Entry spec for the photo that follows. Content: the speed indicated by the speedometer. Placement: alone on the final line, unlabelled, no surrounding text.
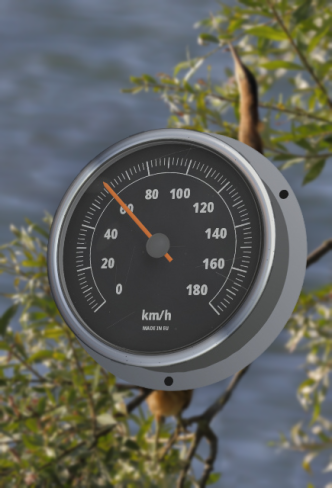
60 km/h
